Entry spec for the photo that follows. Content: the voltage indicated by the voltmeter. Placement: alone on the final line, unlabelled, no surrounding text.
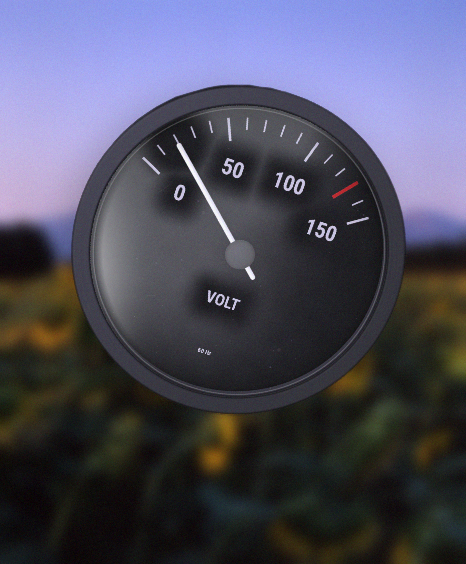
20 V
